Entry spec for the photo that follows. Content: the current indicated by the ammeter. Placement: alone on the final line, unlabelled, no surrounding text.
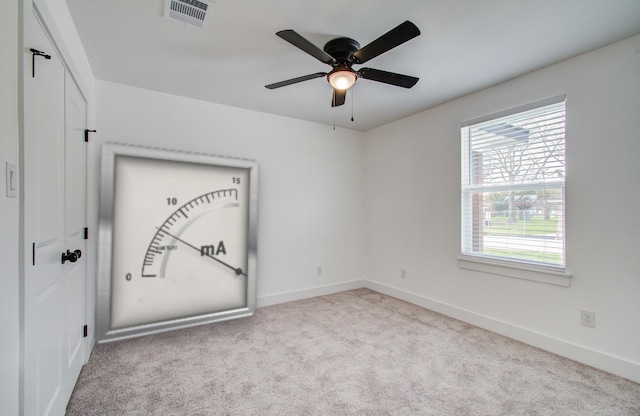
7.5 mA
